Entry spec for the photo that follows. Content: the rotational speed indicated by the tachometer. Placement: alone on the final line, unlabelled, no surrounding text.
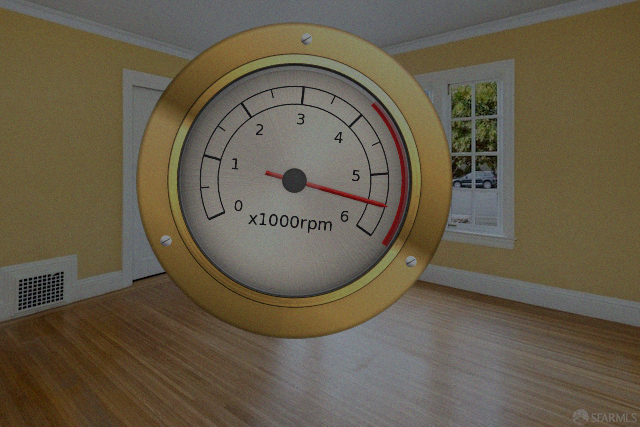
5500 rpm
